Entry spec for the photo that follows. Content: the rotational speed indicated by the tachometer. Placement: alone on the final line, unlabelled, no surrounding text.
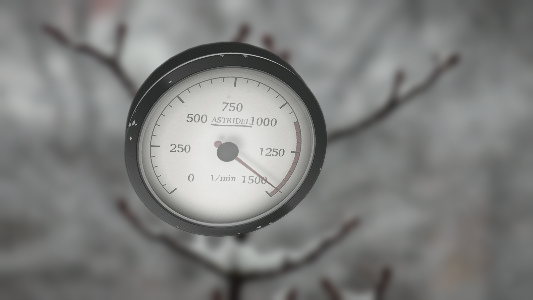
1450 rpm
